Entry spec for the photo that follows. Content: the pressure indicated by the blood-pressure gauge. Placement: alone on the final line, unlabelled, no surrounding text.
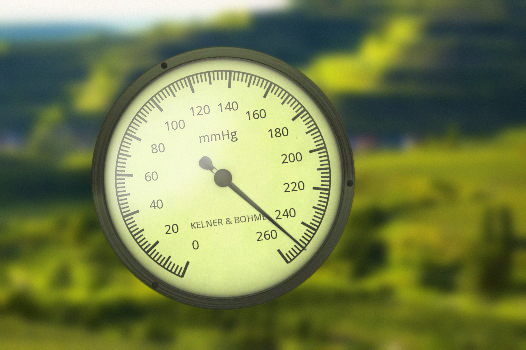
250 mmHg
